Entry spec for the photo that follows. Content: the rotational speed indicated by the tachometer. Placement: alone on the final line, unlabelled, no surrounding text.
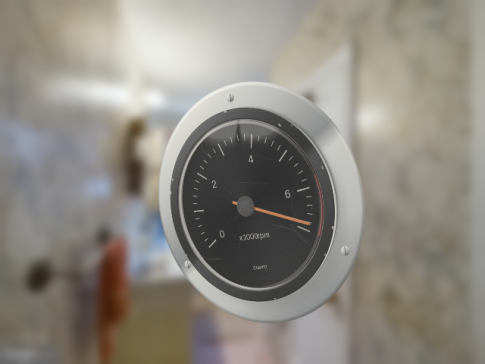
6800 rpm
